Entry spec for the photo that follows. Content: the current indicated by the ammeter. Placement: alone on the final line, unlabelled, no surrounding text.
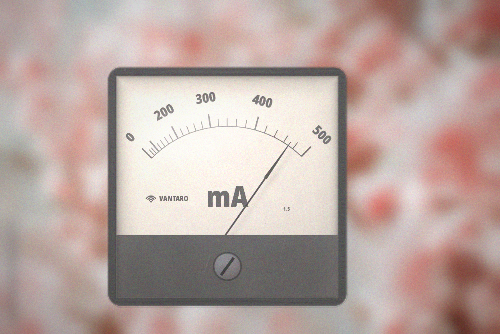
470 mA
